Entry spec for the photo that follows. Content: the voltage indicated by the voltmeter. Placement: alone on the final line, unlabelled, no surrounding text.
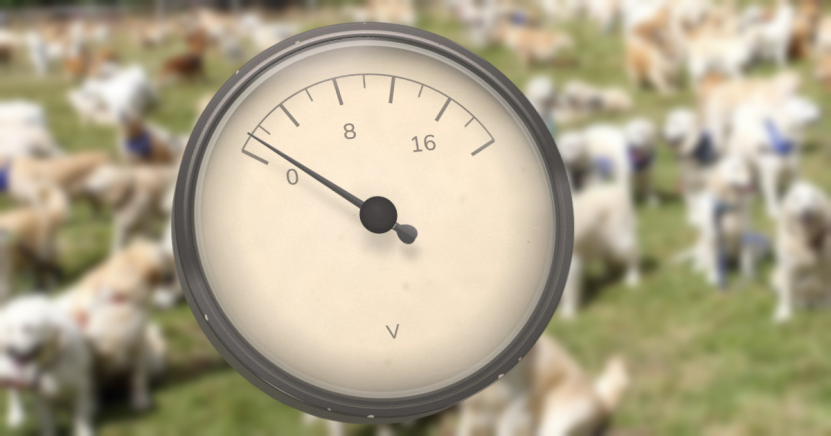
1 V
